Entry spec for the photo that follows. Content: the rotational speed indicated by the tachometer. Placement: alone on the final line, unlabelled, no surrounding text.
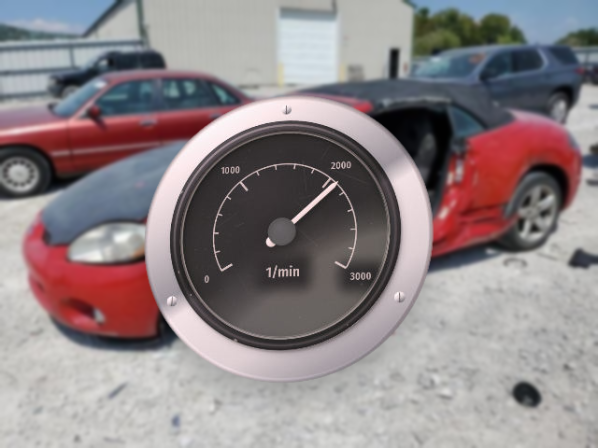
2100 rpm
